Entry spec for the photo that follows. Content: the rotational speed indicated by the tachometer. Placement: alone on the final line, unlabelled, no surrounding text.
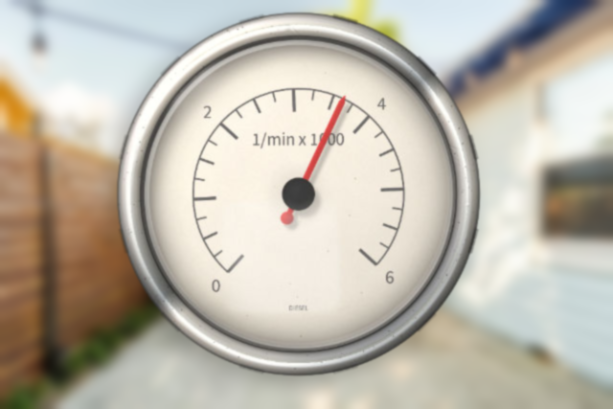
3625 rpm
